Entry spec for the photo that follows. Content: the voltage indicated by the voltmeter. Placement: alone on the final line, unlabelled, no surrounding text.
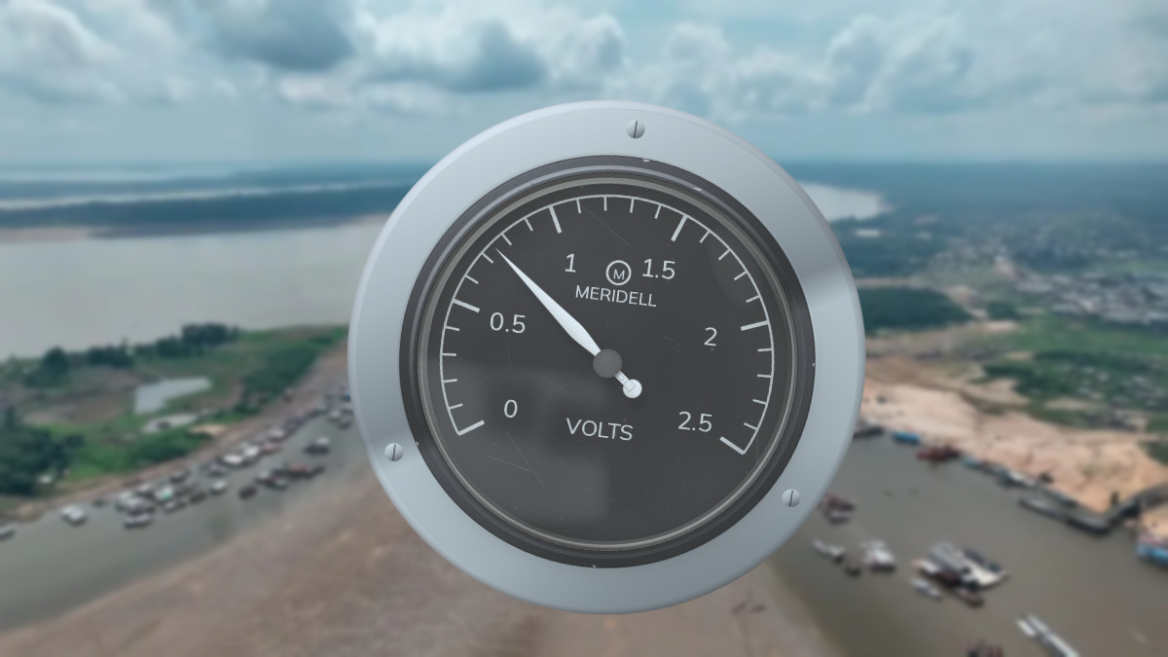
0.75 V
